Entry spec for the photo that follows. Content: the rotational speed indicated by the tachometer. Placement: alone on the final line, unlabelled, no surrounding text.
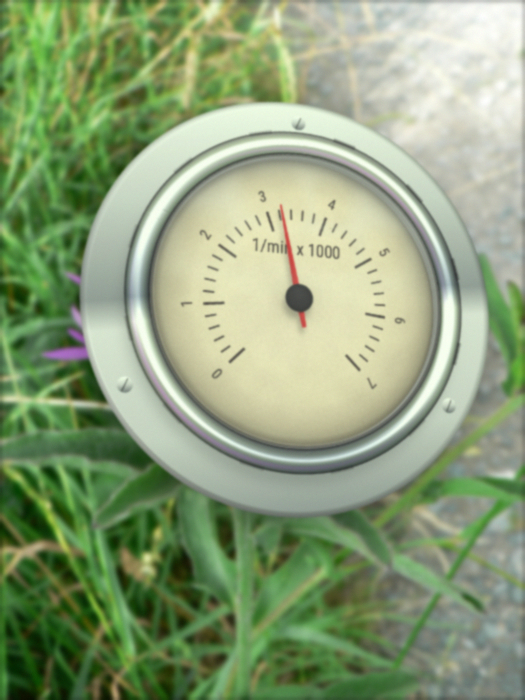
3200 rpm
